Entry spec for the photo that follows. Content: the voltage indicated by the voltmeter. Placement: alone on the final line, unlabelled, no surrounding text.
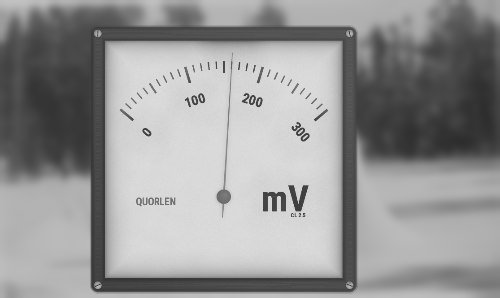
160 mV
